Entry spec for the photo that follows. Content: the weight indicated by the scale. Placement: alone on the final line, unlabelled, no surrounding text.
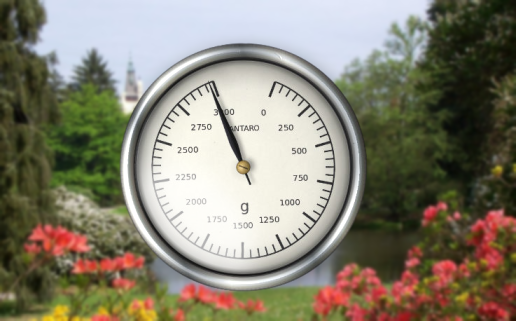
2975 g
